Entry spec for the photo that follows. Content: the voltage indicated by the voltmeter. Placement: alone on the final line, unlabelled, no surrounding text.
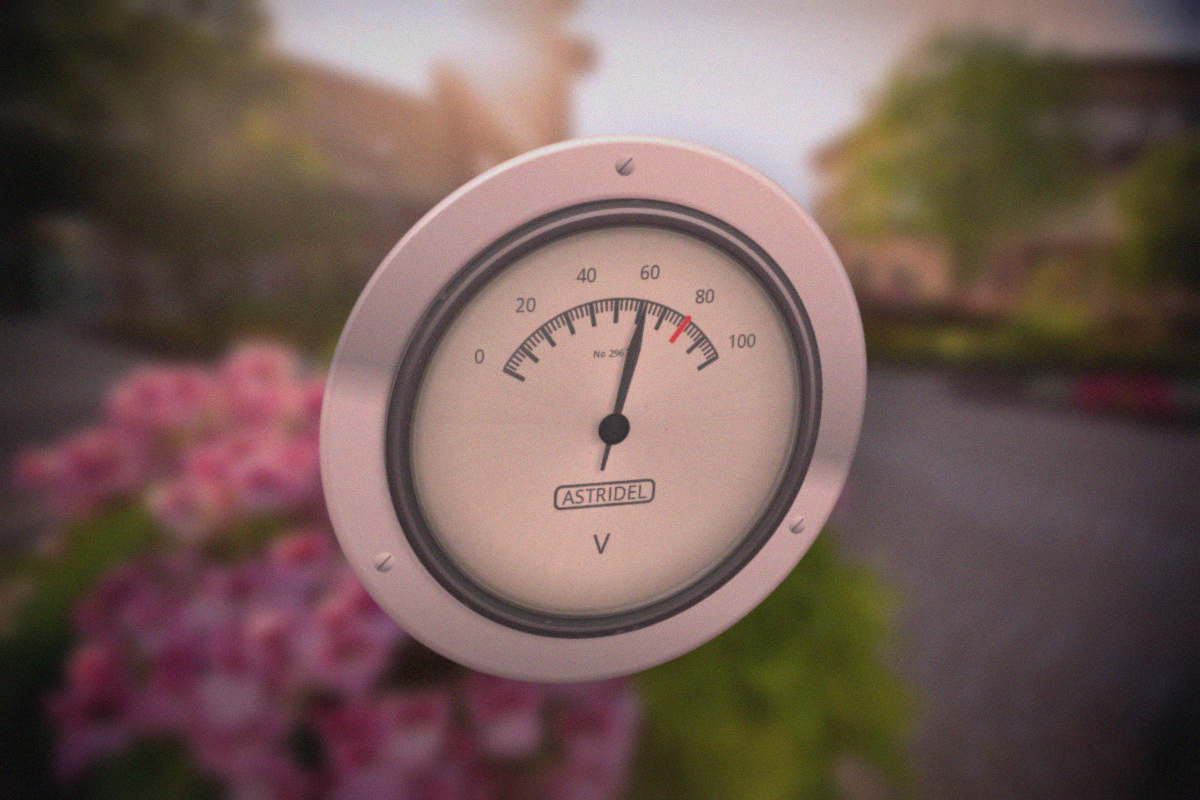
60 V
